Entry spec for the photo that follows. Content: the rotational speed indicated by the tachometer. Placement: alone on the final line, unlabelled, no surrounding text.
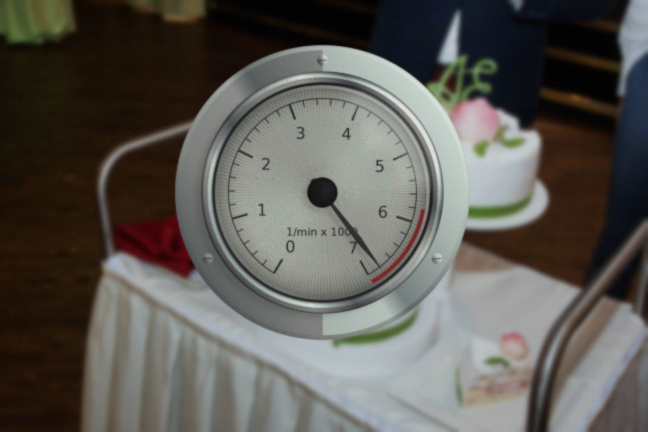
6800 rpm
